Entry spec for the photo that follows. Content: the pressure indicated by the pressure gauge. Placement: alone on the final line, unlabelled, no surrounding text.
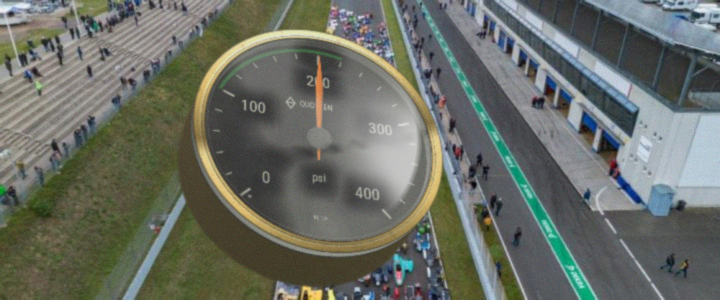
200 psi
